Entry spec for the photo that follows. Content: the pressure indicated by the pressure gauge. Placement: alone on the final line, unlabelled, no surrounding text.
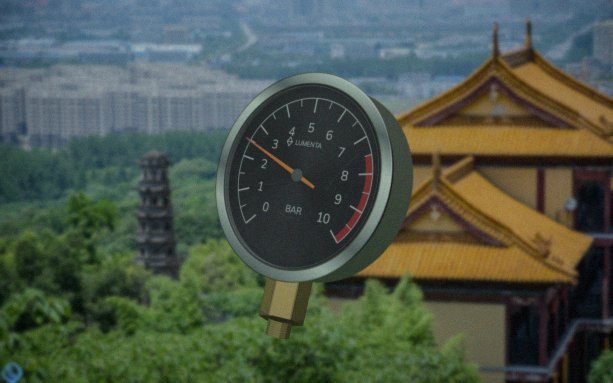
2.5 bar
